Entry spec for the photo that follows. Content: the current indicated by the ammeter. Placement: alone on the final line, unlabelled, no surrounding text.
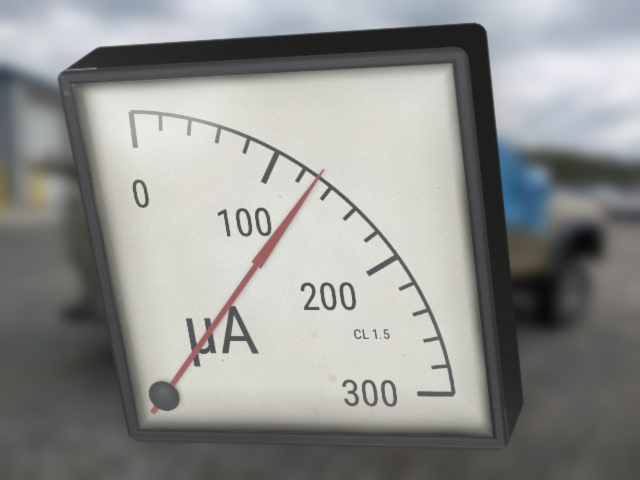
130 µA
